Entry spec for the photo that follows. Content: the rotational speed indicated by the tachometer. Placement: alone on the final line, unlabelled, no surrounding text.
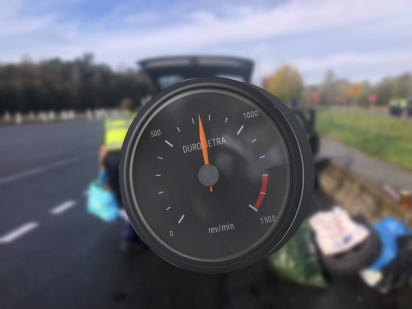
750 rpm
